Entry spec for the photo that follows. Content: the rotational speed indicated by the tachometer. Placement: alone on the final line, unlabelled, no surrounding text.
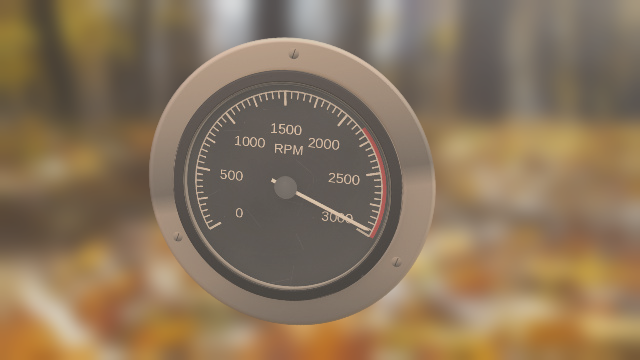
2950 rpm
